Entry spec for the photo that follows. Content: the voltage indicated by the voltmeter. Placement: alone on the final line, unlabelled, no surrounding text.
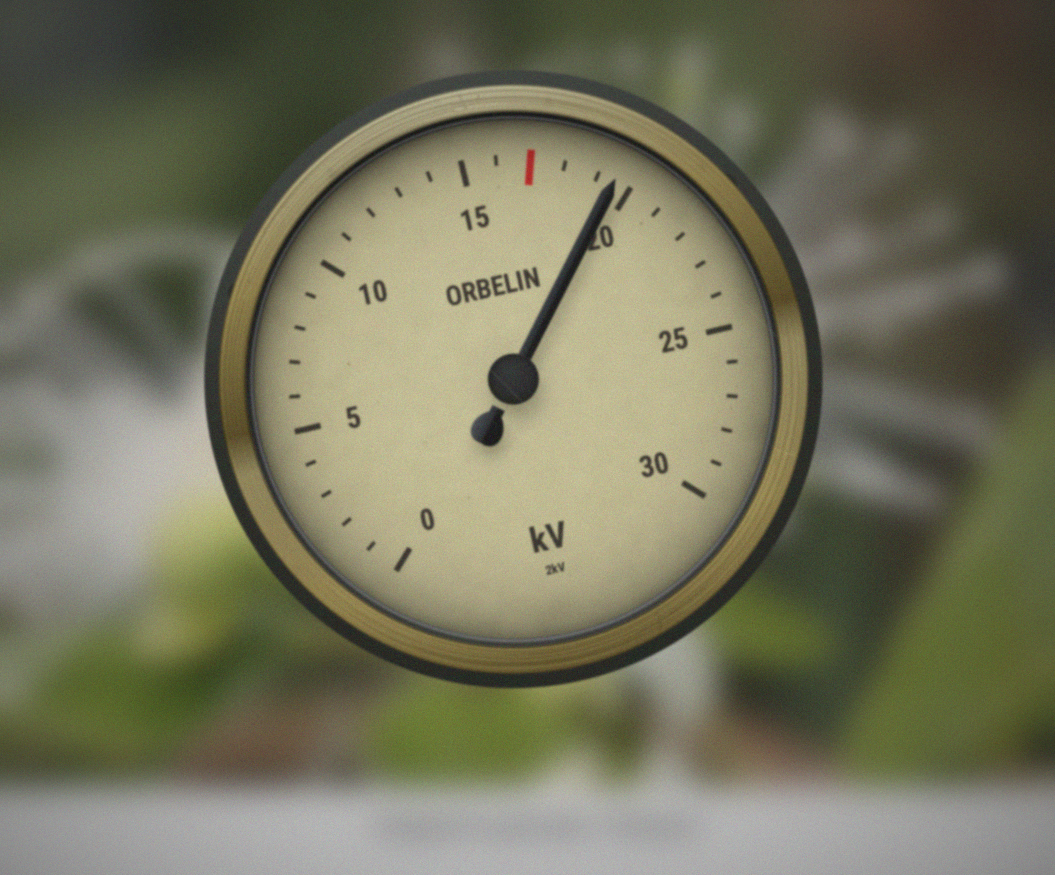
19.5 kV
